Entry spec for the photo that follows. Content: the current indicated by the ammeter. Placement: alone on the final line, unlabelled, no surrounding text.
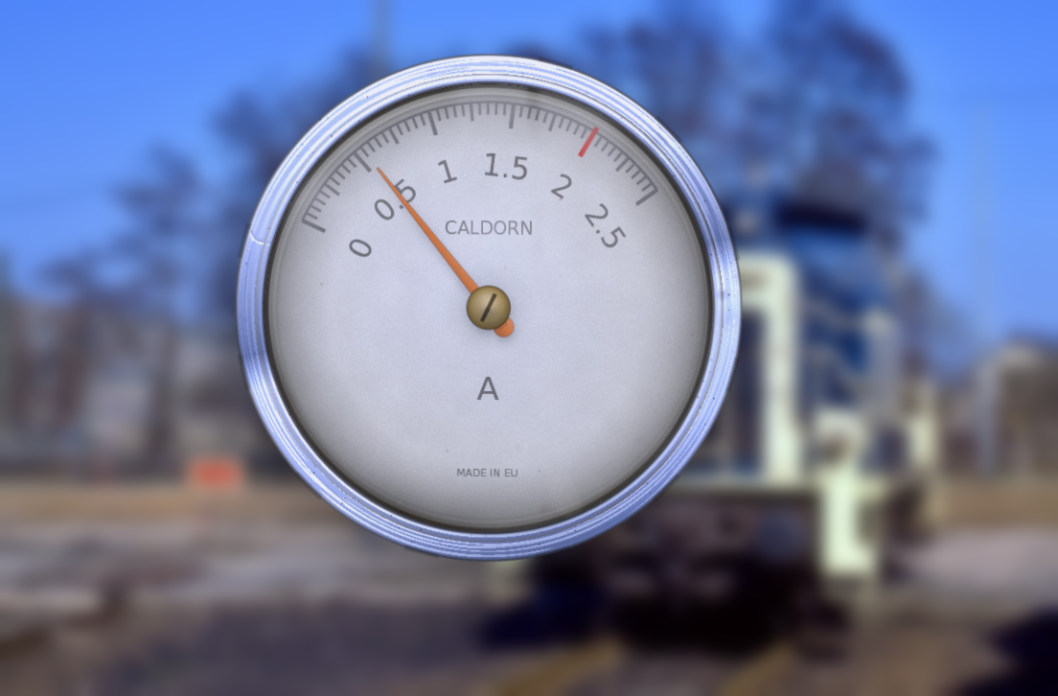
0.55 A
